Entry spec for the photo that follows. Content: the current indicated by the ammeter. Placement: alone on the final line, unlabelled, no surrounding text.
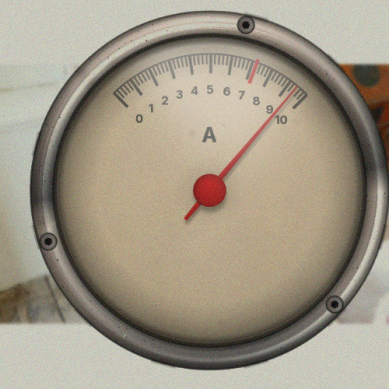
9.4 A
